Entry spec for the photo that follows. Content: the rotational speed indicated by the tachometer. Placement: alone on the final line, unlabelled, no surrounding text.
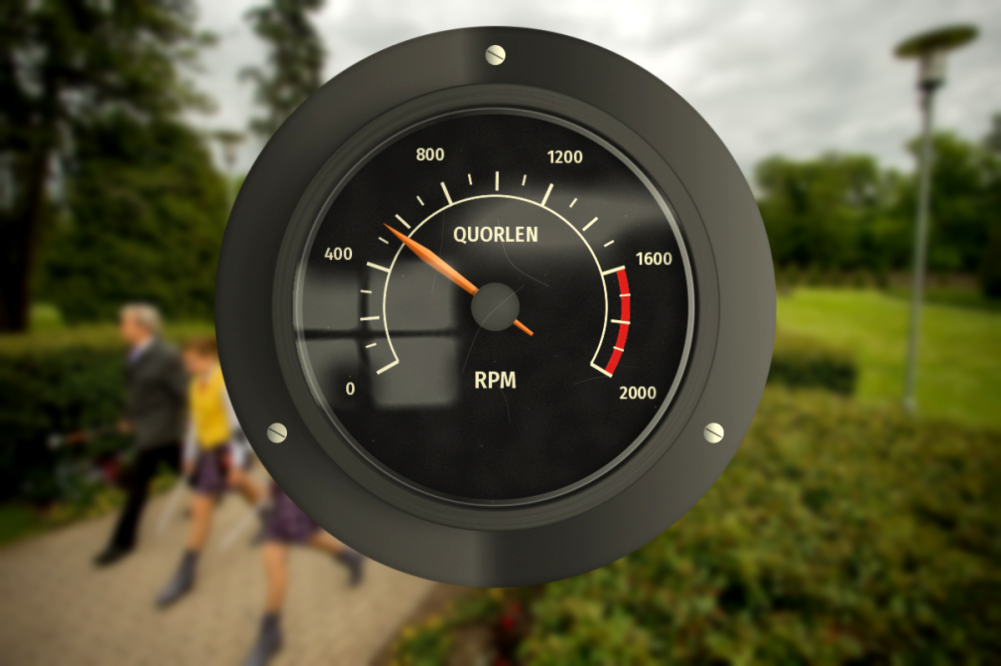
550 rpm
